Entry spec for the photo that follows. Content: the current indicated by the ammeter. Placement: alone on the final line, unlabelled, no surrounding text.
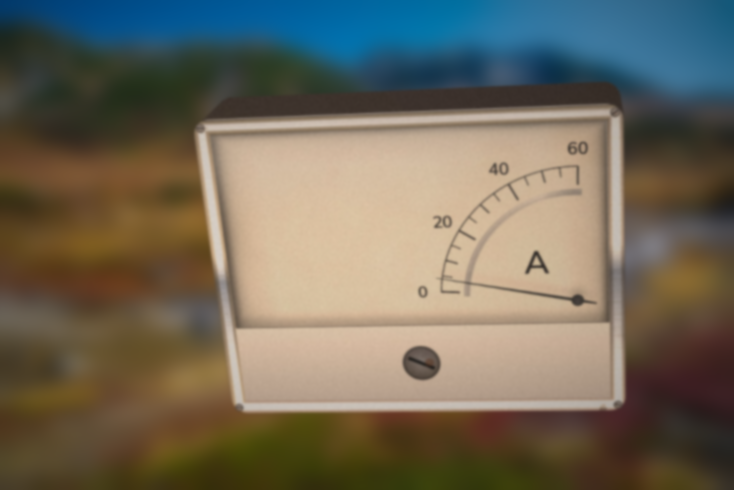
5 A
